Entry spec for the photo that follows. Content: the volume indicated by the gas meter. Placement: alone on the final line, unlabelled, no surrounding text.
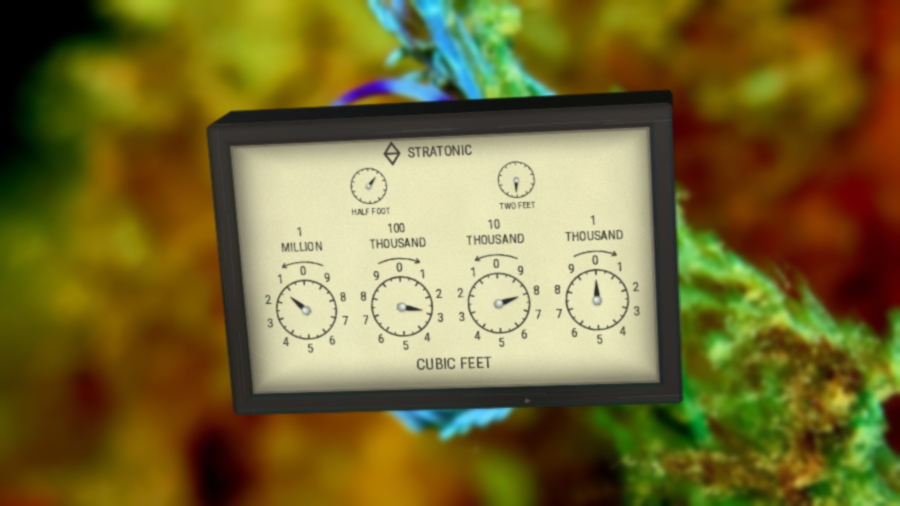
128000 ft³
